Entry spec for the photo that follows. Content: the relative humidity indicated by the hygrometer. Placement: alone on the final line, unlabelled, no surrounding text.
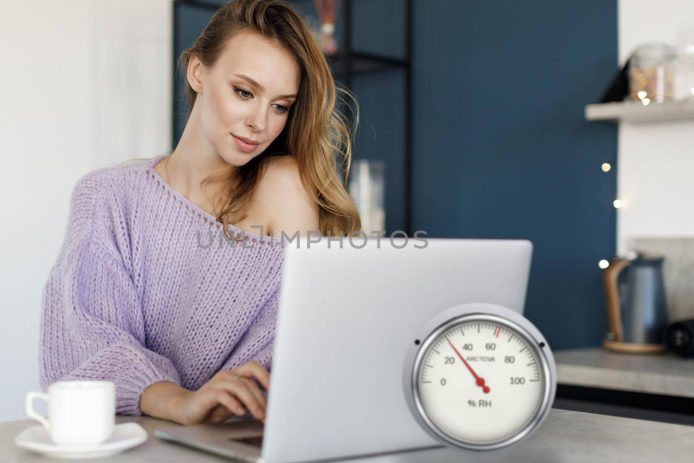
30 %
